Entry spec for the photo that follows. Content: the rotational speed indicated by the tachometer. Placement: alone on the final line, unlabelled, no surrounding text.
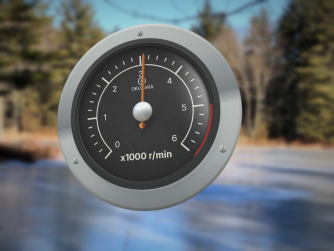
3100 rpm
